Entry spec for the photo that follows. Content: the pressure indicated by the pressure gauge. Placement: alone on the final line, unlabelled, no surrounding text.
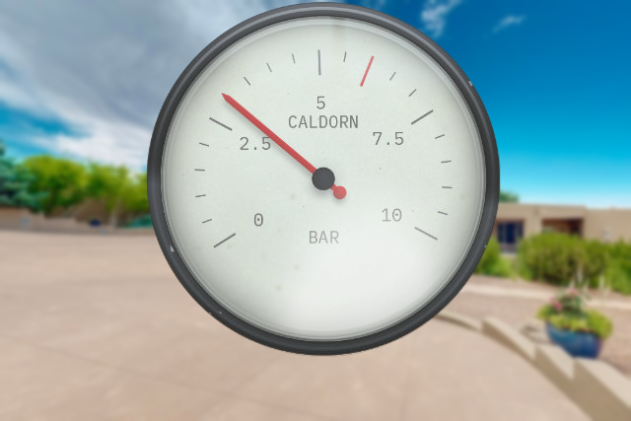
3 bar
